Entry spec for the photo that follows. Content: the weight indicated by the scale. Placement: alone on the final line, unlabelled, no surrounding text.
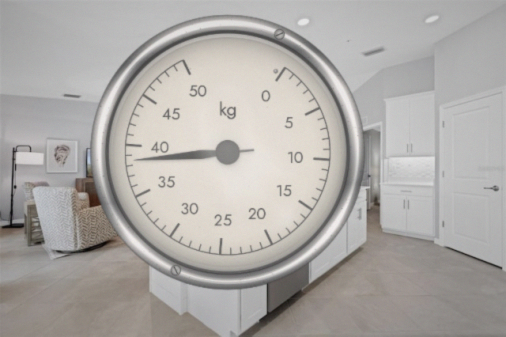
38.5 kg
